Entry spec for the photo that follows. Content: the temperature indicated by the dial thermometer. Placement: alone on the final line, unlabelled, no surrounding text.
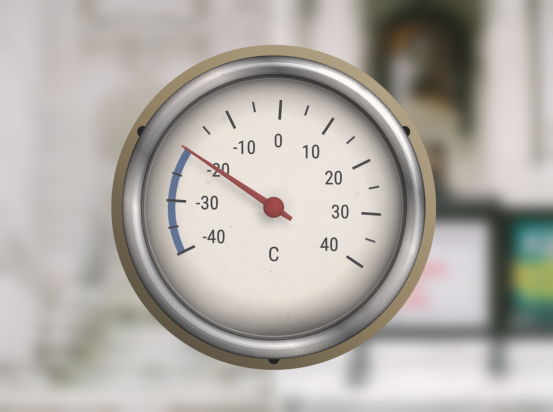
-20 °C
